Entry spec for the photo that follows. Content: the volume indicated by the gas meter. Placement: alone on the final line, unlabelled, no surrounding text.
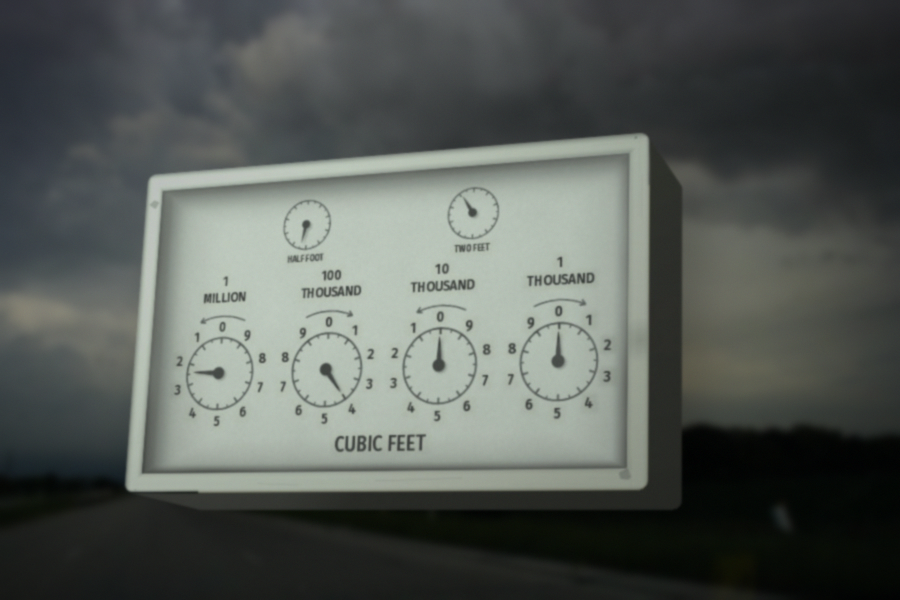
240000 ft³
